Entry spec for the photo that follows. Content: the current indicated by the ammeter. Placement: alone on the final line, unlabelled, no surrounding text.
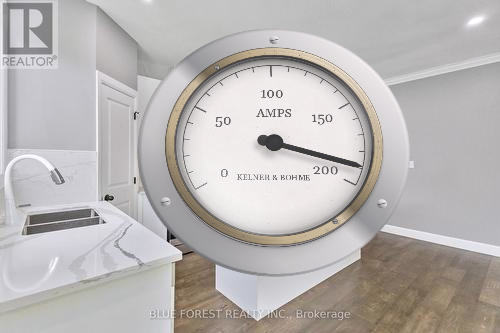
190 A
